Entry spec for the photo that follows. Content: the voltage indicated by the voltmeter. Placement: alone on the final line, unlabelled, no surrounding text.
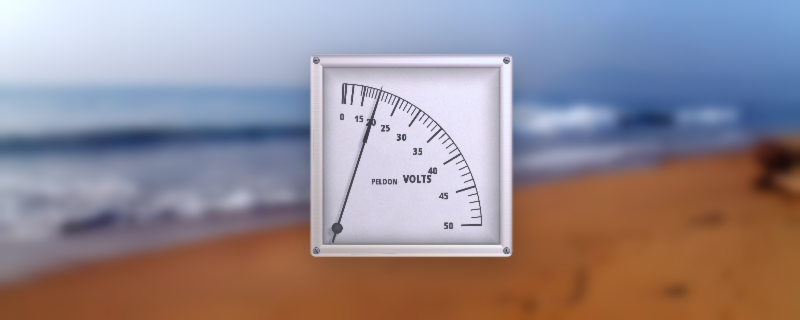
20 V
